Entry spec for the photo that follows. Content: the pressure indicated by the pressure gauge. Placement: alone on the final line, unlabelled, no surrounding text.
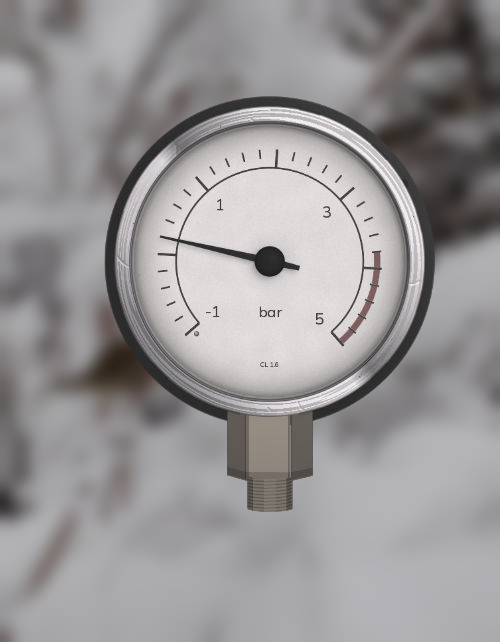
0.2 bar
